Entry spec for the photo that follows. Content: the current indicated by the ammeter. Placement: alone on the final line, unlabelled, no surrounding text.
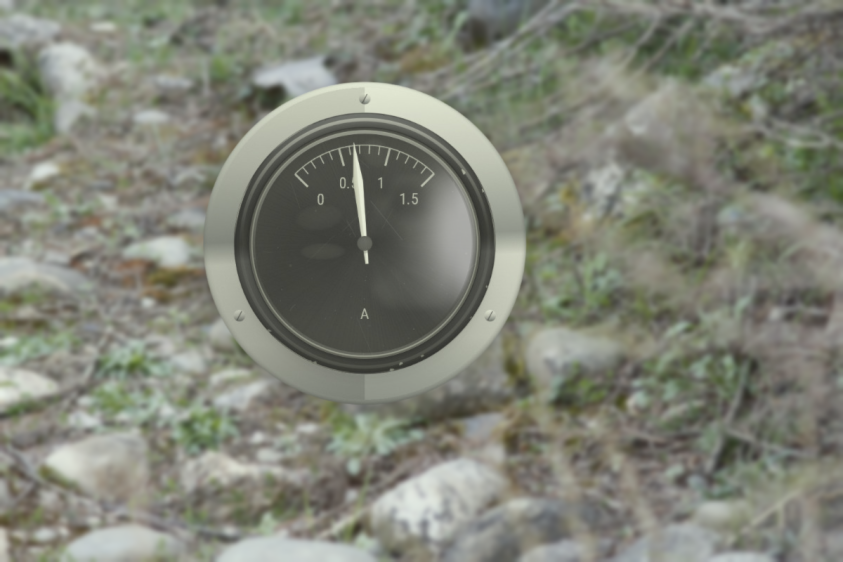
0.65 A
